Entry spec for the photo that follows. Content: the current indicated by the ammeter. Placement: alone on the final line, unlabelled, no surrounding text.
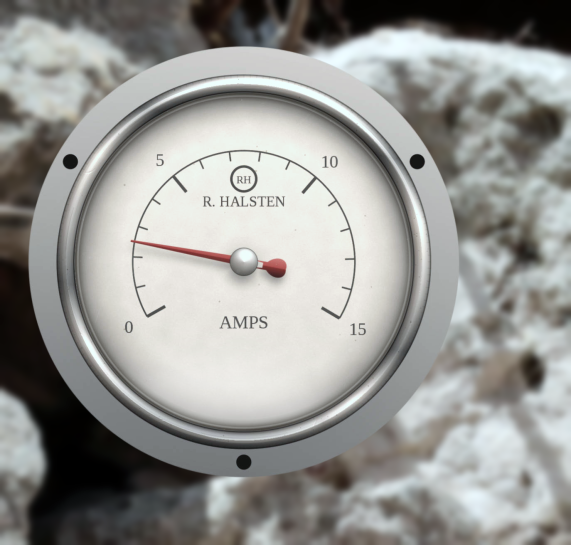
2.5 A
